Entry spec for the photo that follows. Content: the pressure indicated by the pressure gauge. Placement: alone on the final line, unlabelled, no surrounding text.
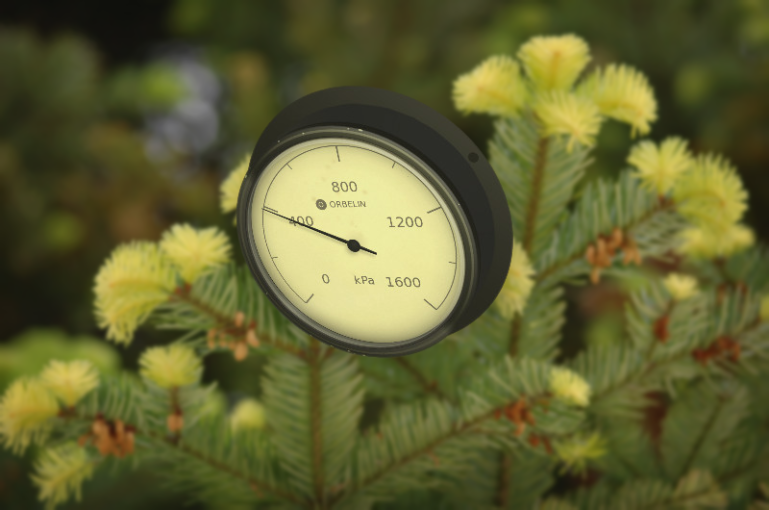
400 kPa
